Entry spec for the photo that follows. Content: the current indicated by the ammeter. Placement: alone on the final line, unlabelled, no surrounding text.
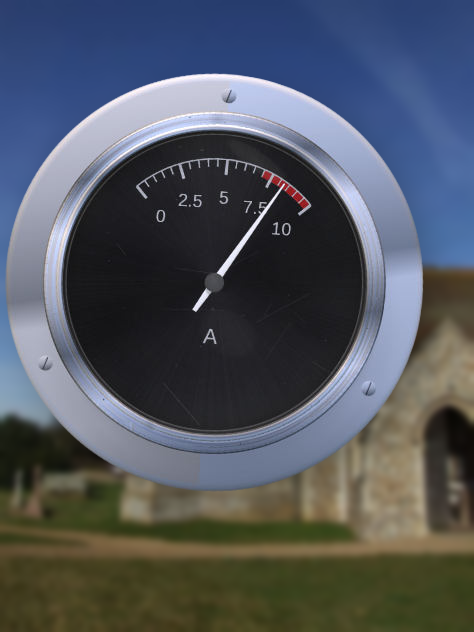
8.25 A
